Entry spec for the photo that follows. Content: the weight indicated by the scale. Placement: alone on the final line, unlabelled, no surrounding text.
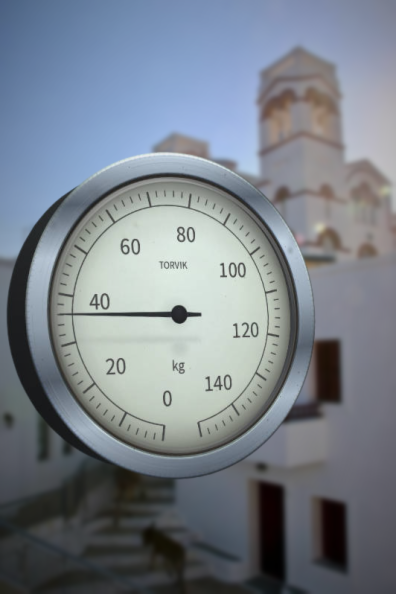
36 kg
